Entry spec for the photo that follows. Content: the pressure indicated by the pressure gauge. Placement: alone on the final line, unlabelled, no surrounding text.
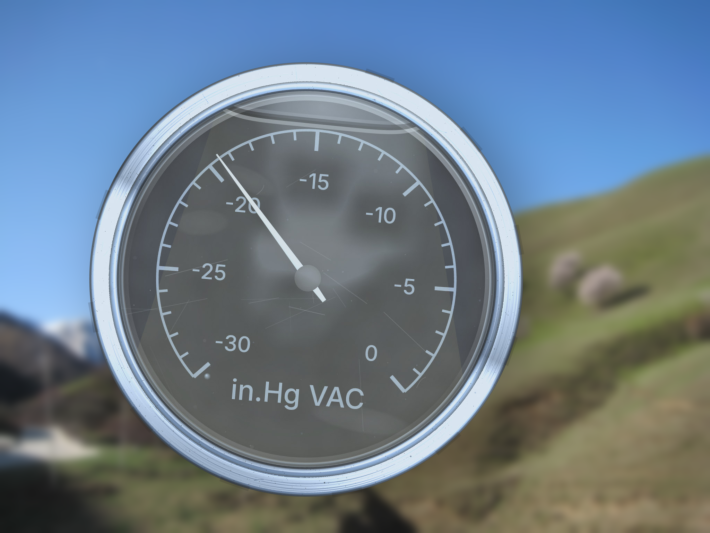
-19.5 inHg
